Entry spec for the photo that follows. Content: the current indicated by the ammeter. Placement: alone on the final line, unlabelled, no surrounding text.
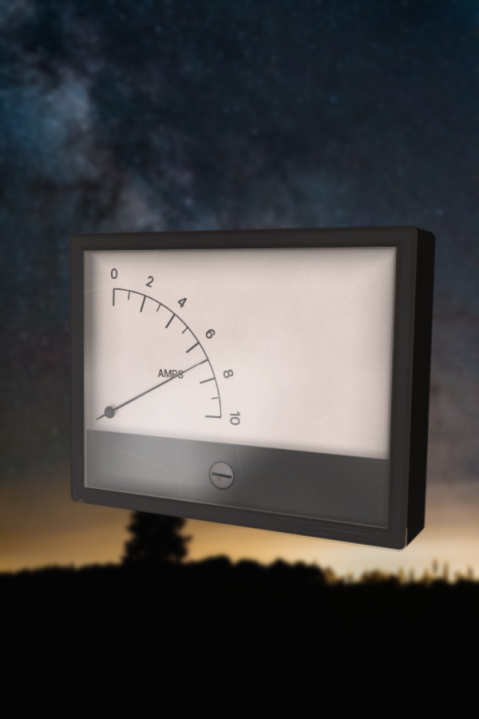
7 A
